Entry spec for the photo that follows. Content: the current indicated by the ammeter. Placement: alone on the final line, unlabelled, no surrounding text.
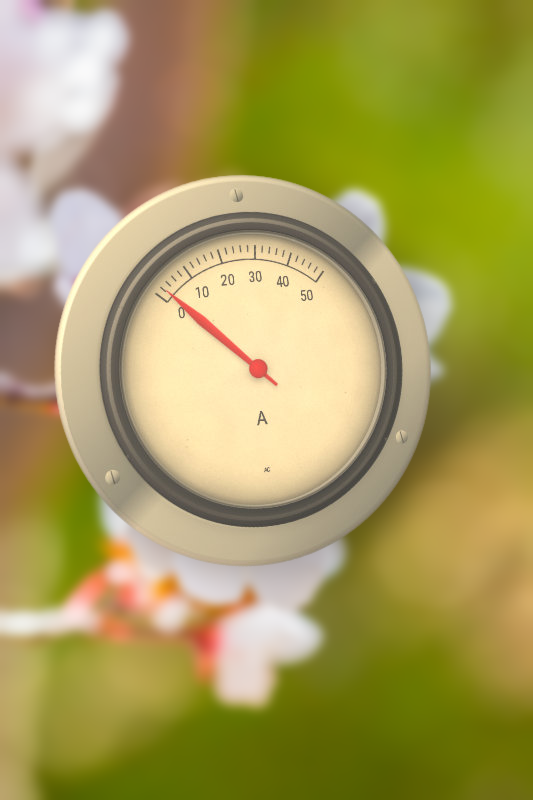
2 A
